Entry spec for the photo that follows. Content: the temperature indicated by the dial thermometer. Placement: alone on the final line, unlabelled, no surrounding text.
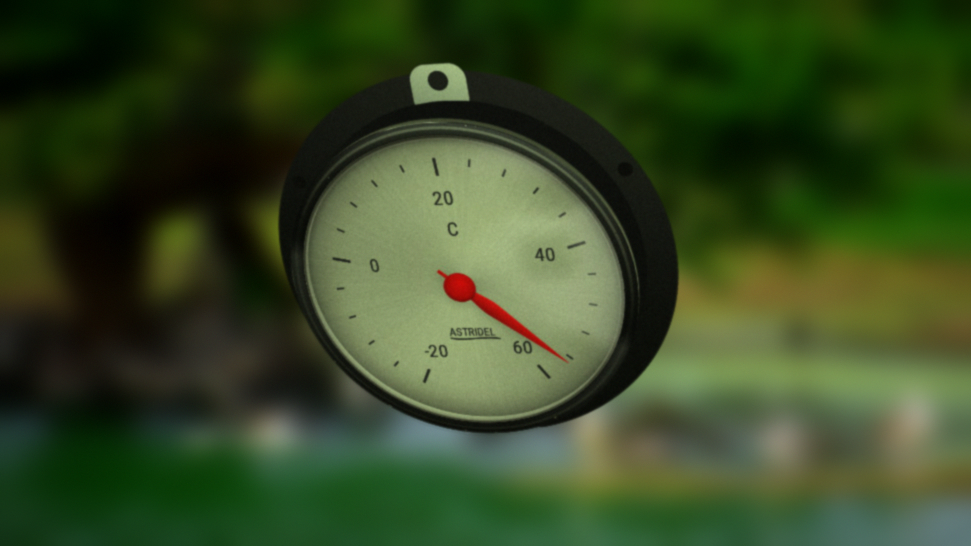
56 °C
